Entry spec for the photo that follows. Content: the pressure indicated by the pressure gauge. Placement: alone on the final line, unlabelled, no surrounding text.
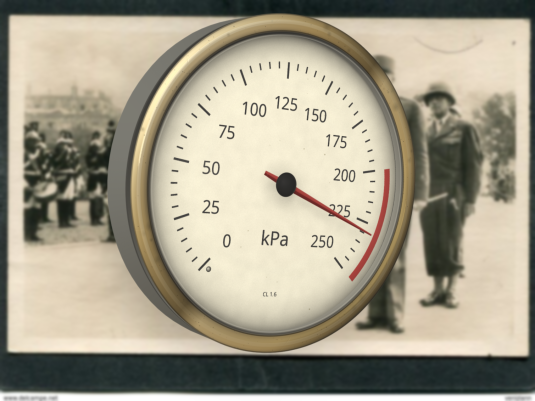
230 kPa
